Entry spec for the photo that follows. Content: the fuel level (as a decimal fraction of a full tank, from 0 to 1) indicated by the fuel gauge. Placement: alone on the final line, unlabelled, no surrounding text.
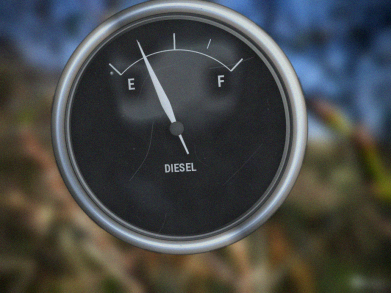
0.25
